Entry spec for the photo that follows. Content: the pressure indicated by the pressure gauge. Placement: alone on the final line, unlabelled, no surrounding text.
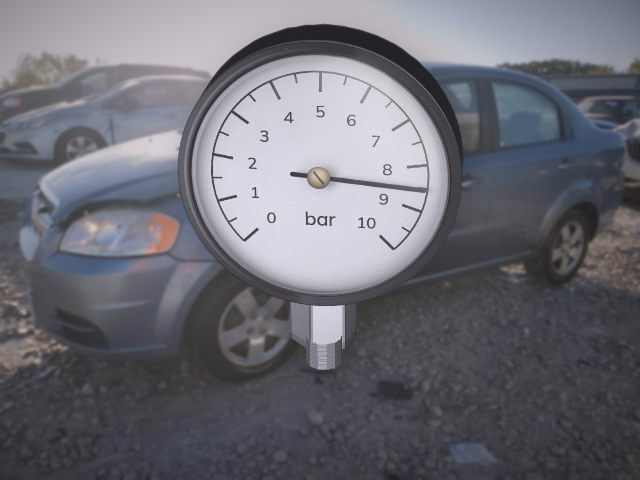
8.5 bar
